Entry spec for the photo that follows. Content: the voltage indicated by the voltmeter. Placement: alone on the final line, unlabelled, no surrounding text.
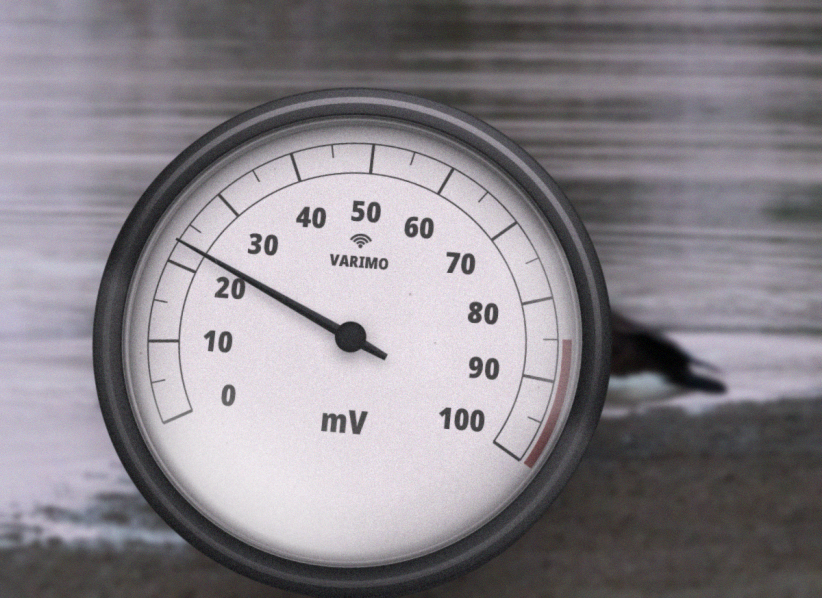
22.5 mV
